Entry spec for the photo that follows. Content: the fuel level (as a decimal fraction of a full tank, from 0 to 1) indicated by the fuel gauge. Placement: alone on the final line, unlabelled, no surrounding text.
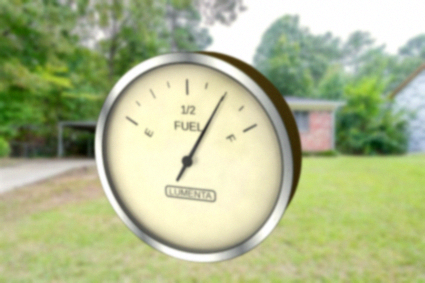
0.75
